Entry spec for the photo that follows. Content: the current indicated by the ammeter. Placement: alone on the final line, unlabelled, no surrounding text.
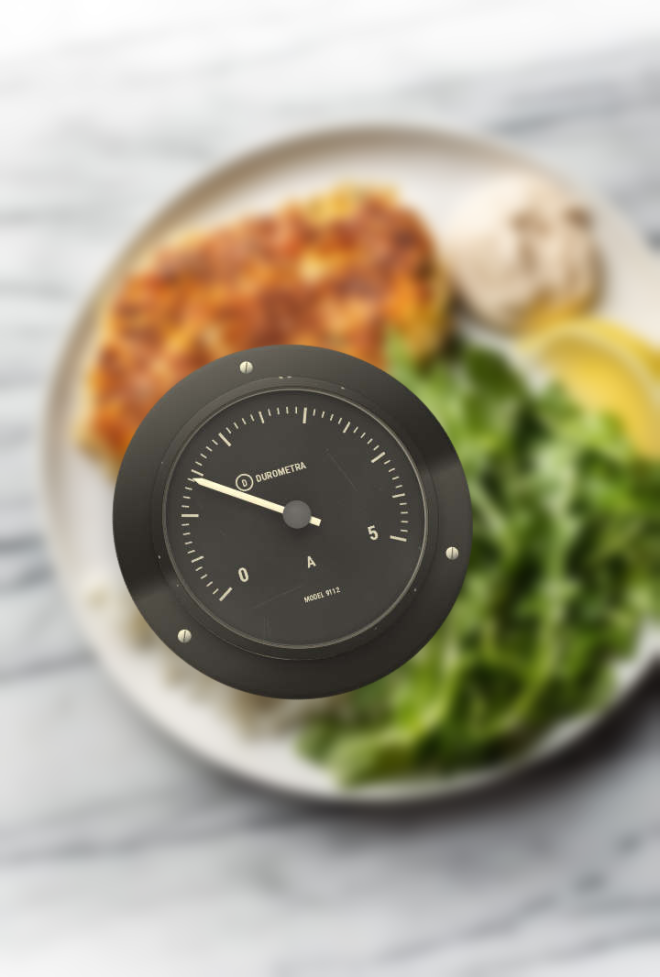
1.4 A
